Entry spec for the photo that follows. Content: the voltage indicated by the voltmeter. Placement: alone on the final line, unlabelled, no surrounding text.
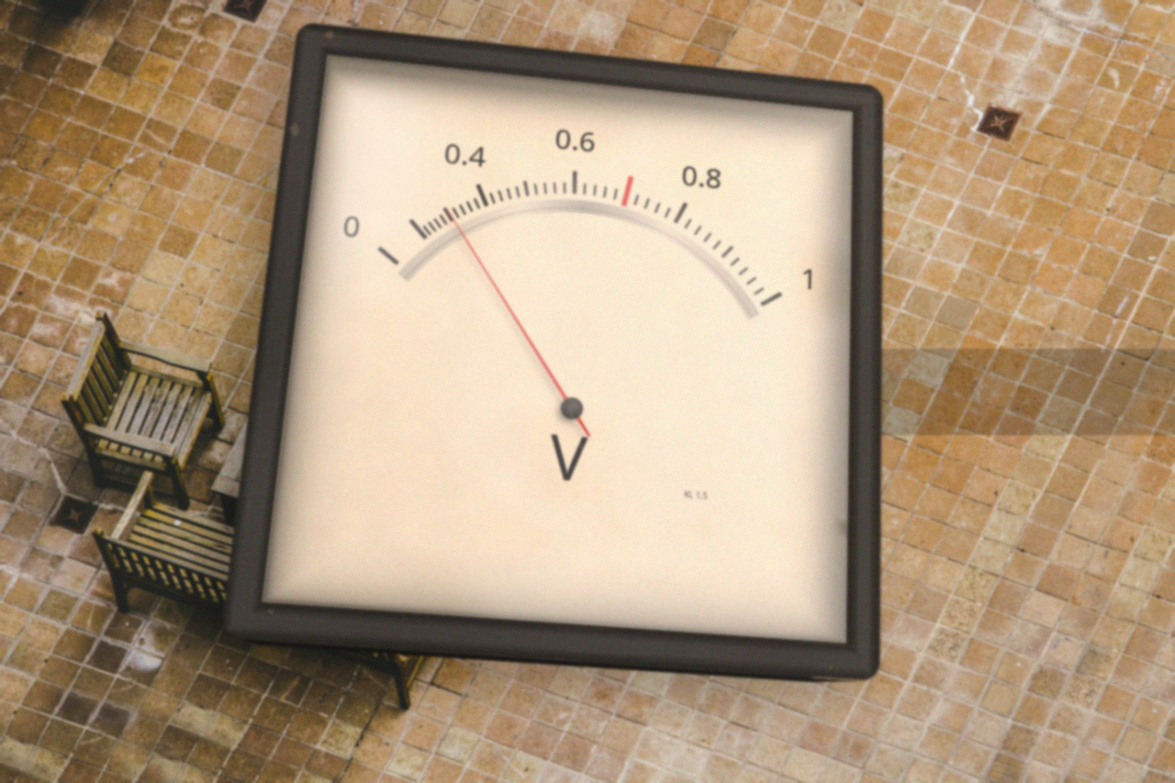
0.3 V
